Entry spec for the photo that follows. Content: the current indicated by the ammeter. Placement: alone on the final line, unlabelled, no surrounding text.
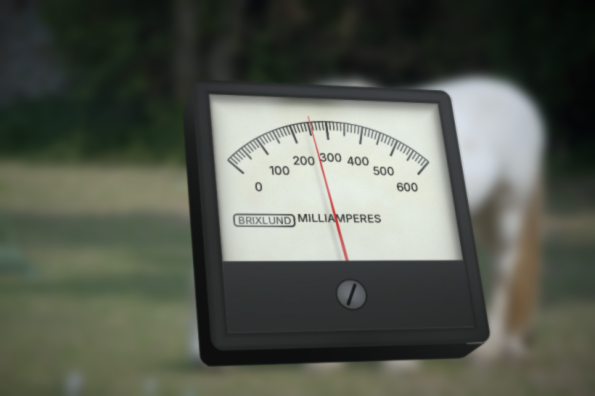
250 mA
